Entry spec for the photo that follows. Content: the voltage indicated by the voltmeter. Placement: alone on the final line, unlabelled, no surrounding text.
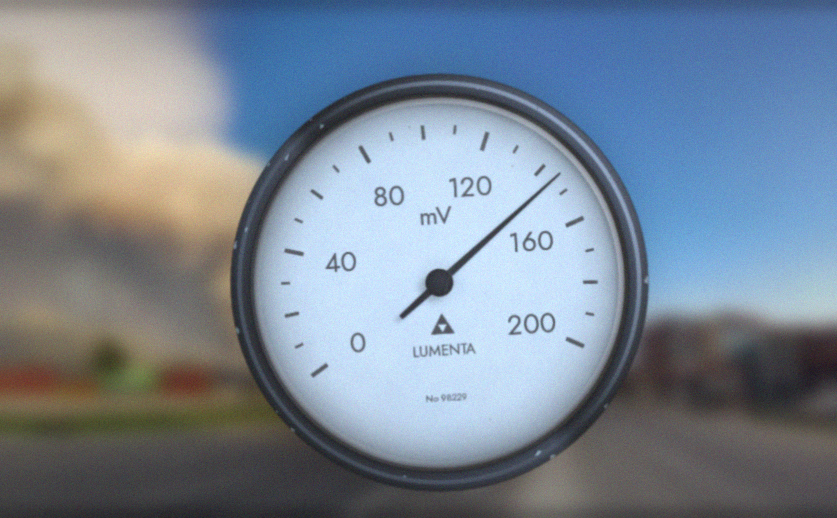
145 mV
